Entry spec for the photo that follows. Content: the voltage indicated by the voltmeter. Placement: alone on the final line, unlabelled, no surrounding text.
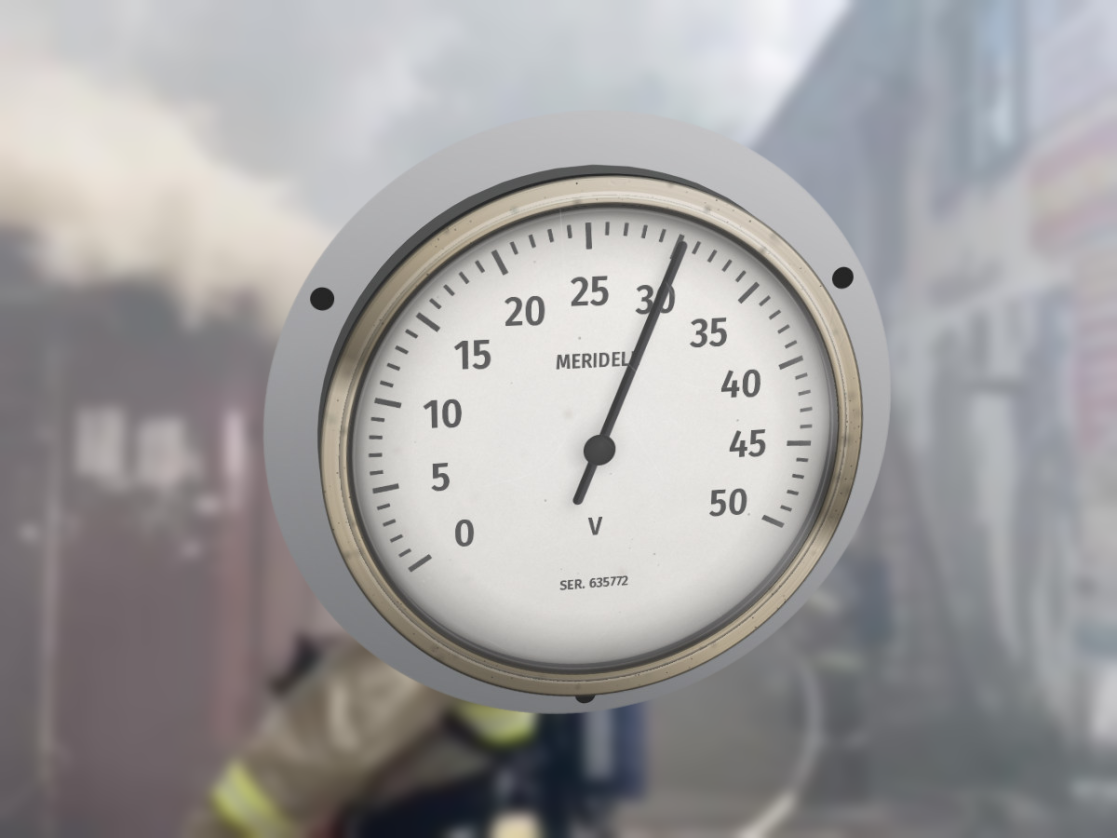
30 V
